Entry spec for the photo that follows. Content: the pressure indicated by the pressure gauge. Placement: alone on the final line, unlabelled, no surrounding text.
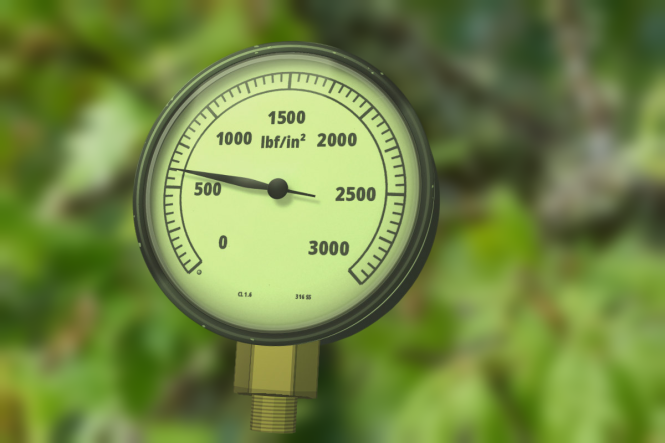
600 psi
